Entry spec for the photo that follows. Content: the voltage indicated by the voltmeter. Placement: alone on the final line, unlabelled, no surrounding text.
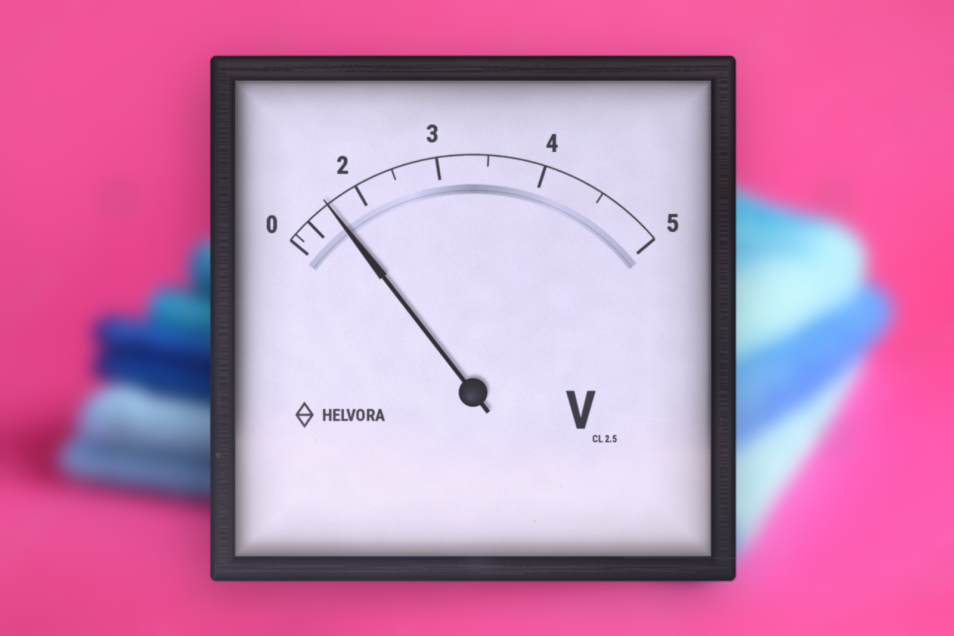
1.5 V
